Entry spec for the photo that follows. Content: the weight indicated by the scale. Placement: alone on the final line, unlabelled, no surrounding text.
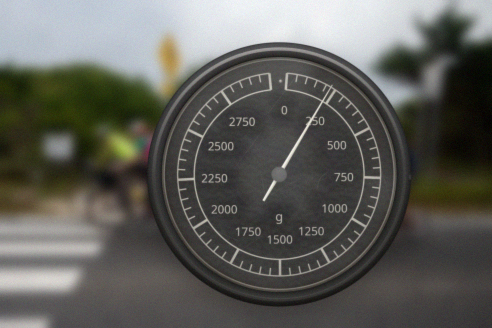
225 g
